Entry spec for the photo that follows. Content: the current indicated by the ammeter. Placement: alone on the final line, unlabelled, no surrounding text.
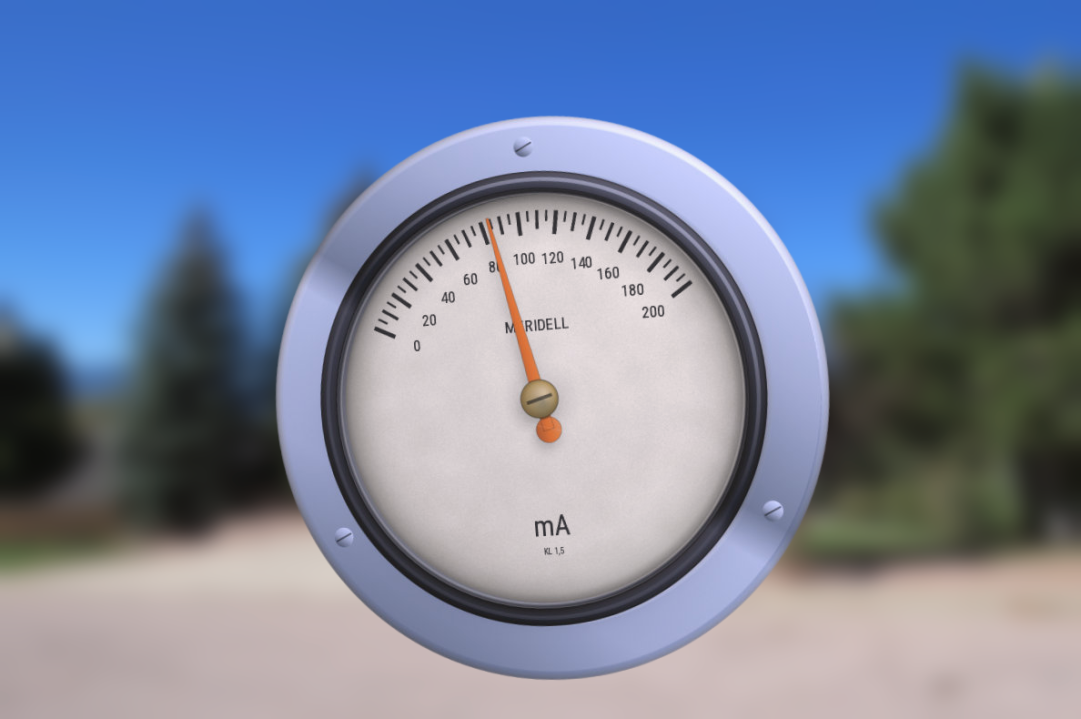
85 mA
